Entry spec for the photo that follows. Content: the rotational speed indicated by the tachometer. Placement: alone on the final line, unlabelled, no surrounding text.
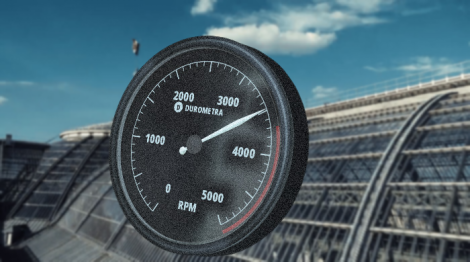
3500 rpm
